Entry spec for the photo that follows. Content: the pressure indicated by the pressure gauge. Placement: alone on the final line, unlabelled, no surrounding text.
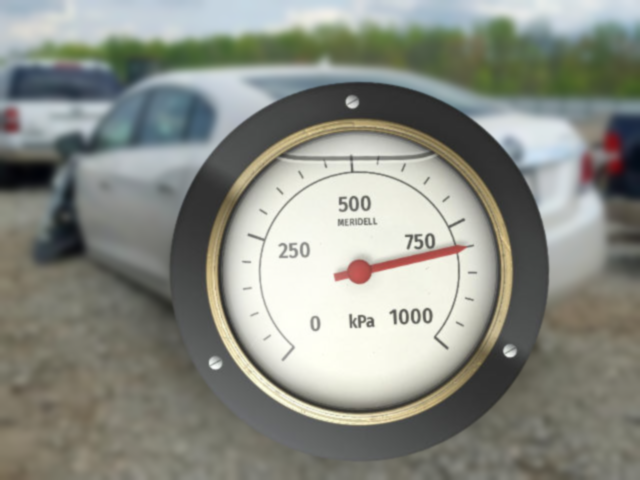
800 kPa
